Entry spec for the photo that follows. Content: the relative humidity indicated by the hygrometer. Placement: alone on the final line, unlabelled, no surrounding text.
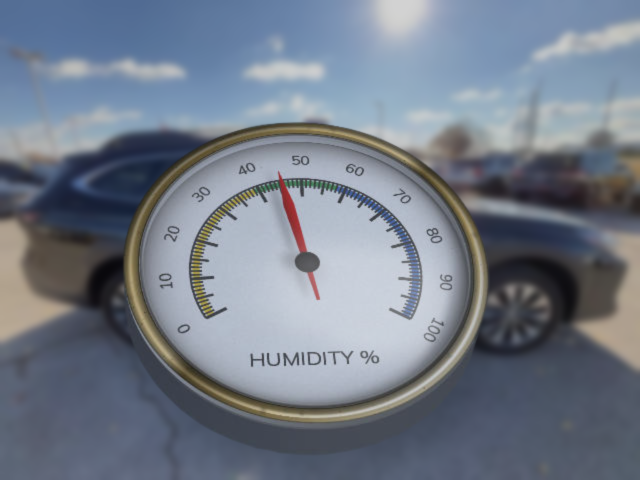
45 %
